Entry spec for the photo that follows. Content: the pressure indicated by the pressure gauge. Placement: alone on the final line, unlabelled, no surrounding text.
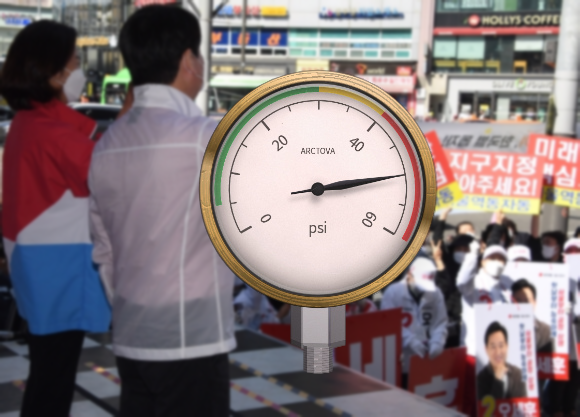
50 psi
